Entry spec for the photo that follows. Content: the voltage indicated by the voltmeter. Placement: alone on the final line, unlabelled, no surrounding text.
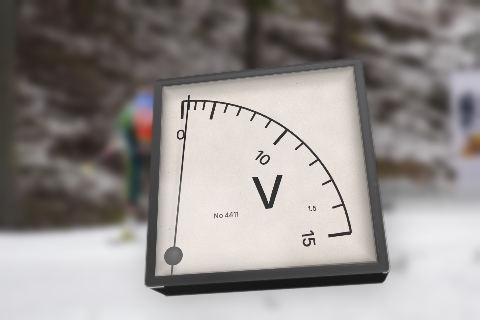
2 V
